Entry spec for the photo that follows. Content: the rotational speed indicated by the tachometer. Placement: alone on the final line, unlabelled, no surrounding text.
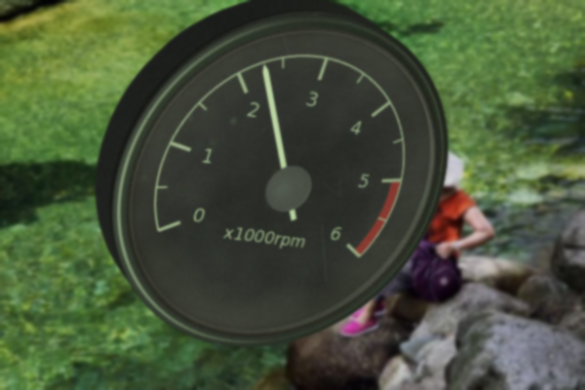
2250 rpm
